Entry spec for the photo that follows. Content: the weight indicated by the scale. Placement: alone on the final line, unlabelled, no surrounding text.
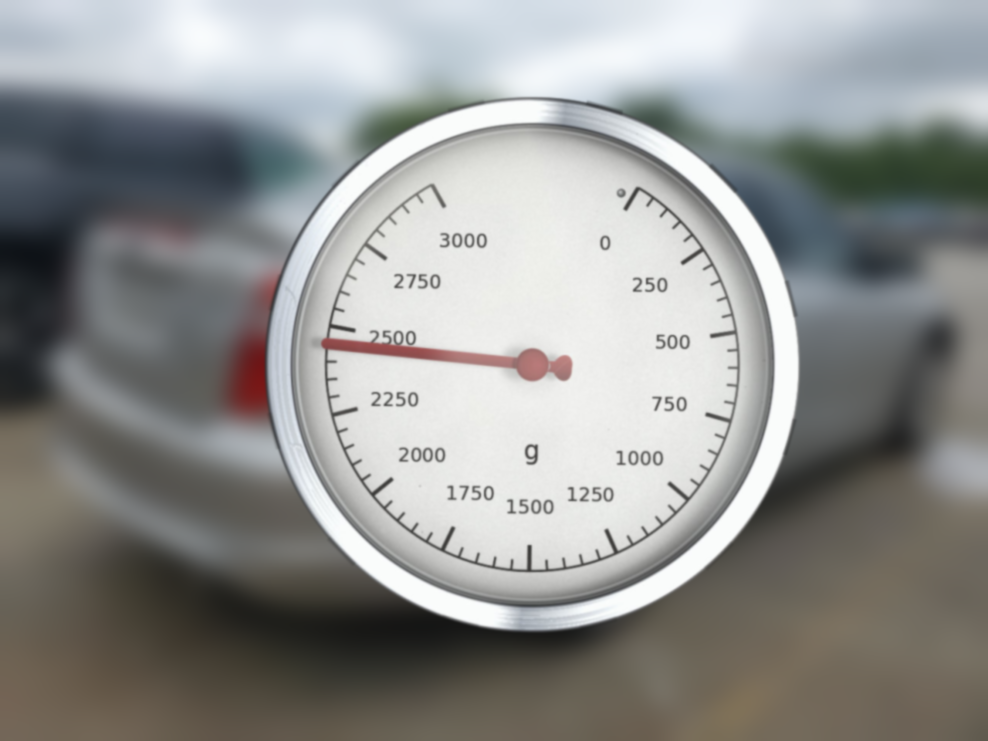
2450 g
